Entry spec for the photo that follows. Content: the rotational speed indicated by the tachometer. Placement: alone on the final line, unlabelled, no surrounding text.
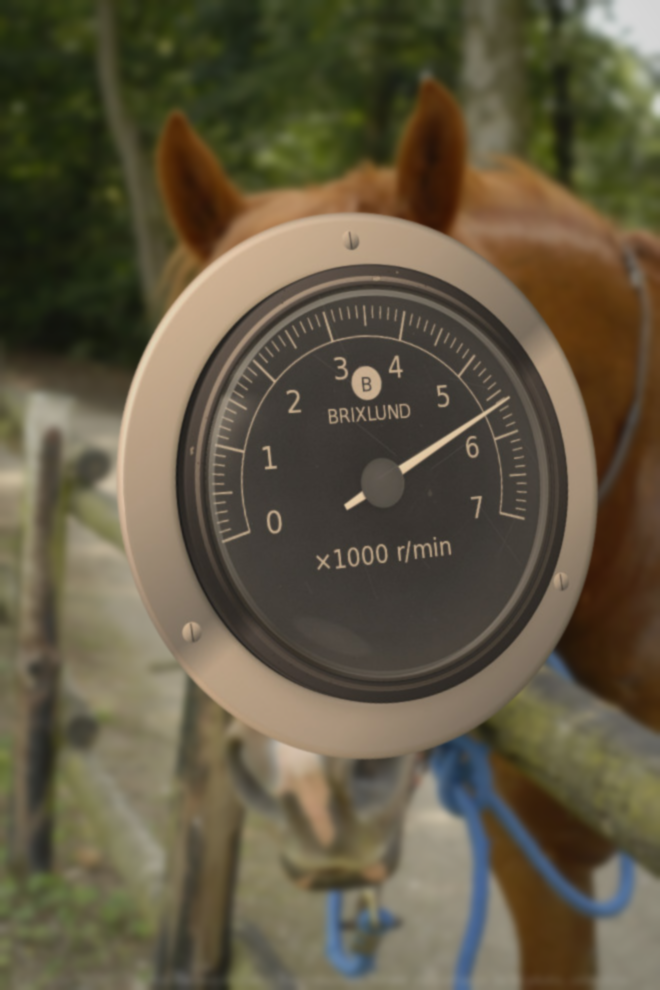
5600 rpm
